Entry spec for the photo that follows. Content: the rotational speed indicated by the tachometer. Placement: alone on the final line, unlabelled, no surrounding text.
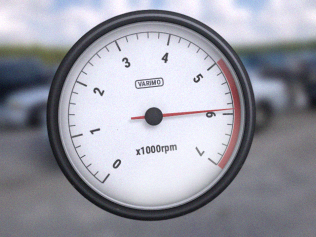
5900 rpm
